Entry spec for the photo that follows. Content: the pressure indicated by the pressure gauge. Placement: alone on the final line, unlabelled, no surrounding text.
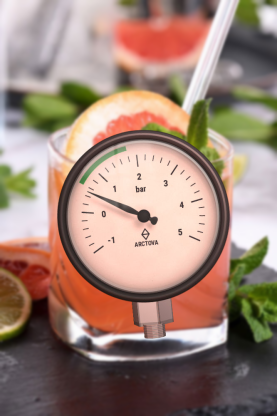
0.5 bar
